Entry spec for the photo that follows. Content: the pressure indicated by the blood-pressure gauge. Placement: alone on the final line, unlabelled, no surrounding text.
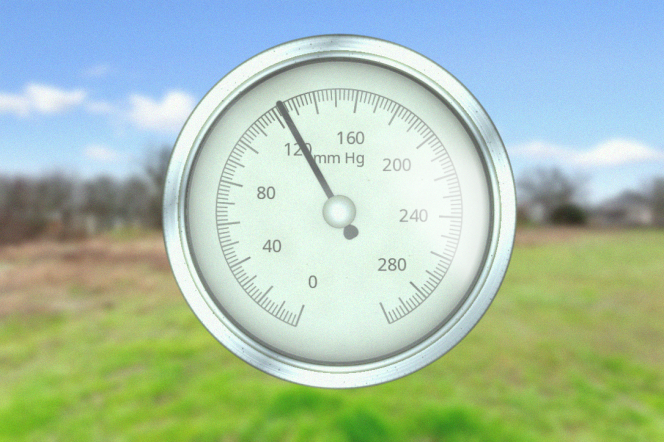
124 mmHg
